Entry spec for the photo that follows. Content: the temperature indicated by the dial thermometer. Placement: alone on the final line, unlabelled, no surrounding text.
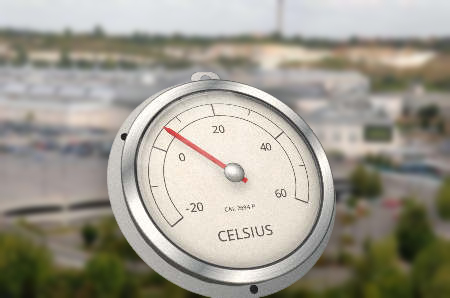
5 °C
